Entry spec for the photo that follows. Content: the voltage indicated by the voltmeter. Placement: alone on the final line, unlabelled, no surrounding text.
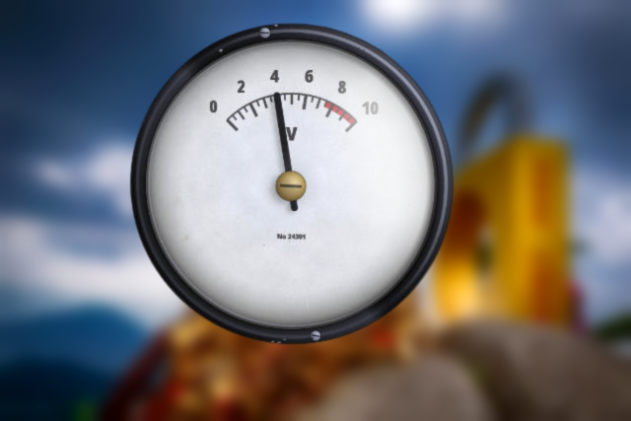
4 V
